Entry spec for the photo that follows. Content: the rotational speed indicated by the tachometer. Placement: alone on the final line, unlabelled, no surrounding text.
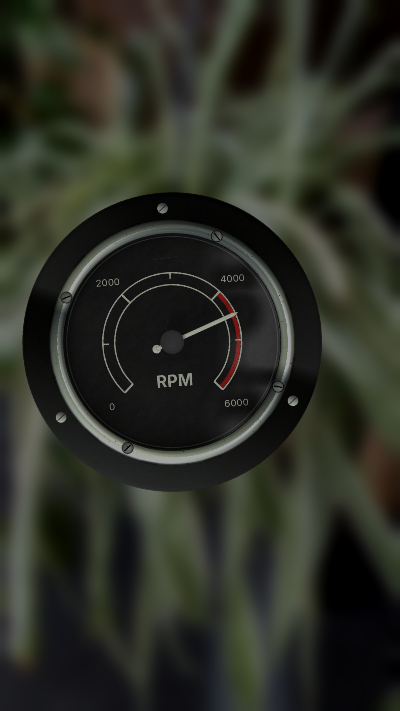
4500 rpm
